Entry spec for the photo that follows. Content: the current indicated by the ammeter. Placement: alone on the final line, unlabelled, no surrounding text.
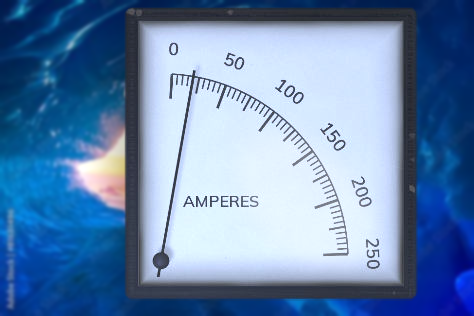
20 A
